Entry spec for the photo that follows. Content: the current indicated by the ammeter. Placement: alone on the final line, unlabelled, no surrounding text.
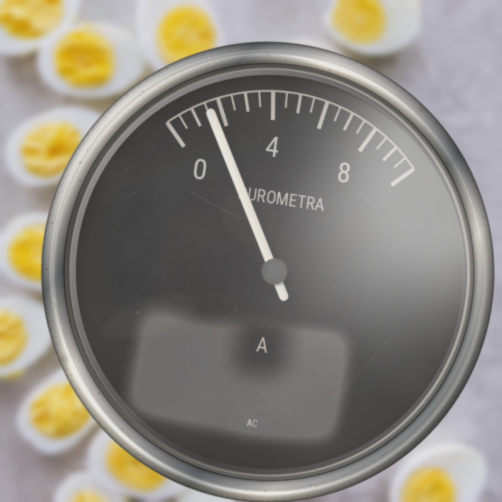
1.5 A
